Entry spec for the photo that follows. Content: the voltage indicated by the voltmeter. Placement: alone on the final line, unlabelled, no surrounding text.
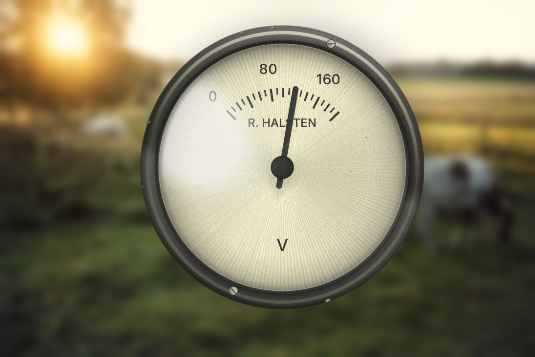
120 V
